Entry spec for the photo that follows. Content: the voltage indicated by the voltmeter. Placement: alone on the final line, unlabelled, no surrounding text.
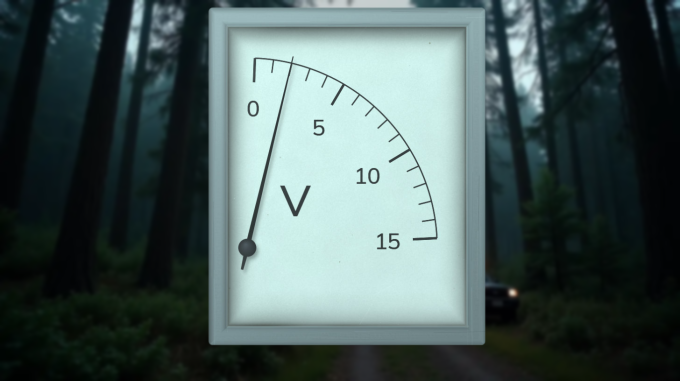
2 V
